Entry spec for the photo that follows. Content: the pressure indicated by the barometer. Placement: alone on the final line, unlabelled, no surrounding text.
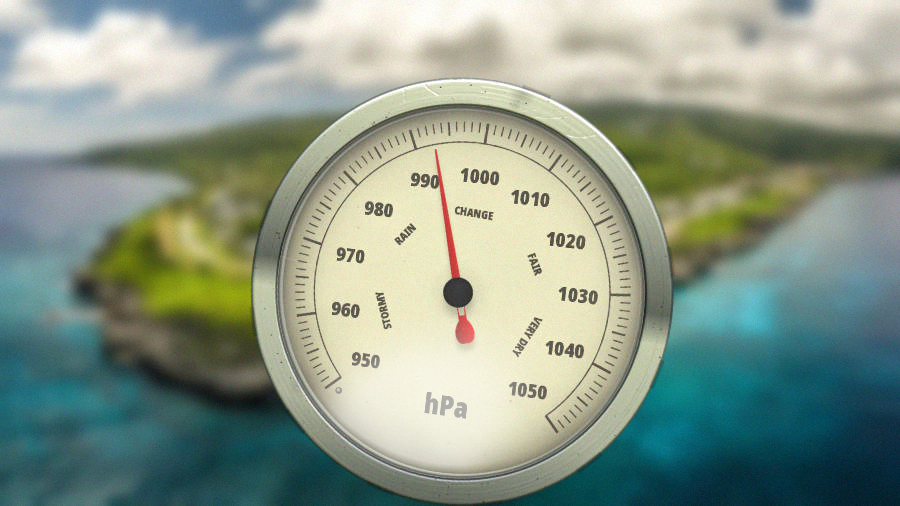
993 hPa
